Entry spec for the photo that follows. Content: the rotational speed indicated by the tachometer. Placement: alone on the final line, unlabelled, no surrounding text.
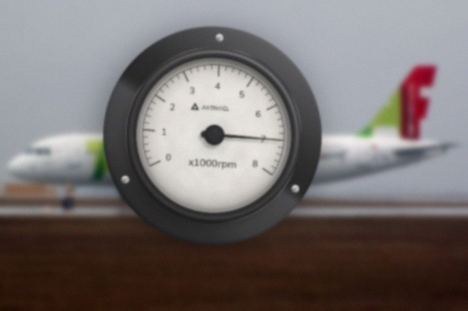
7000 rpm
